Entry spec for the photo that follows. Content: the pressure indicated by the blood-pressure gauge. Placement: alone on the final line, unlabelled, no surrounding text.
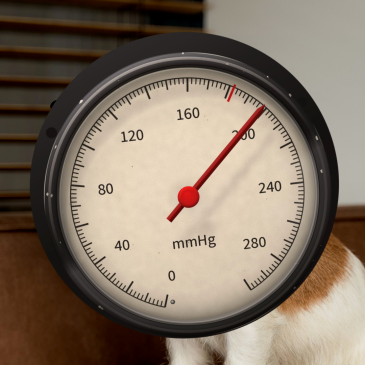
198 mmHg
